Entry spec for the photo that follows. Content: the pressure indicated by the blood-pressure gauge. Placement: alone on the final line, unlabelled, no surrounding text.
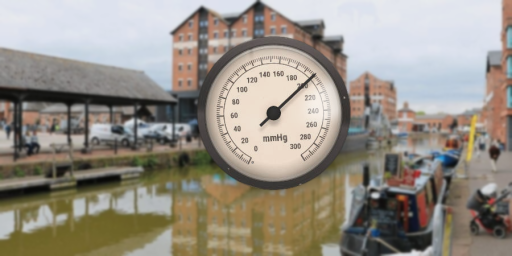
200 mmHg
